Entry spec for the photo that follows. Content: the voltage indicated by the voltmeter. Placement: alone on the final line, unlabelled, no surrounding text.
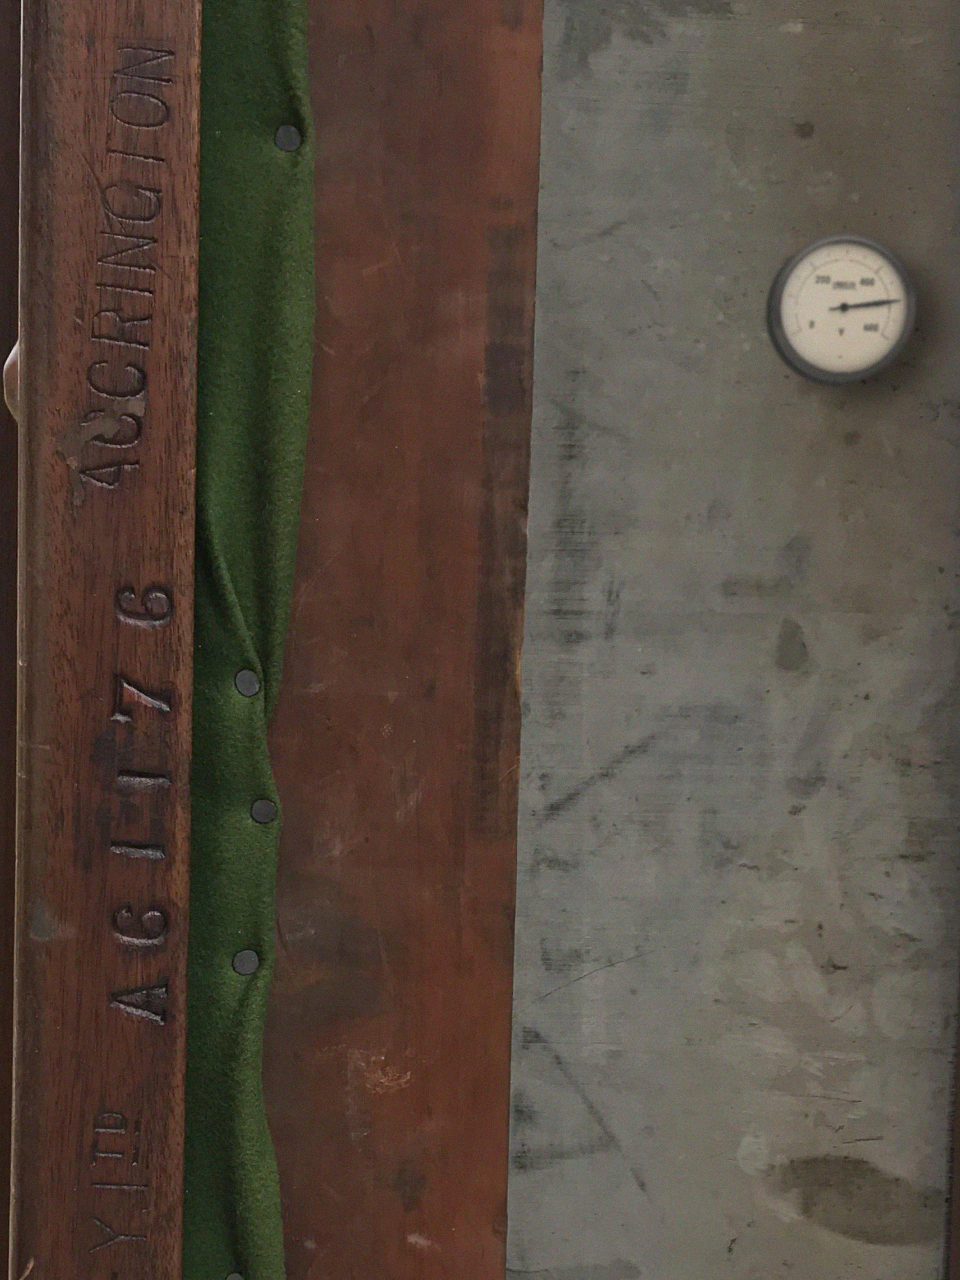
500 V
